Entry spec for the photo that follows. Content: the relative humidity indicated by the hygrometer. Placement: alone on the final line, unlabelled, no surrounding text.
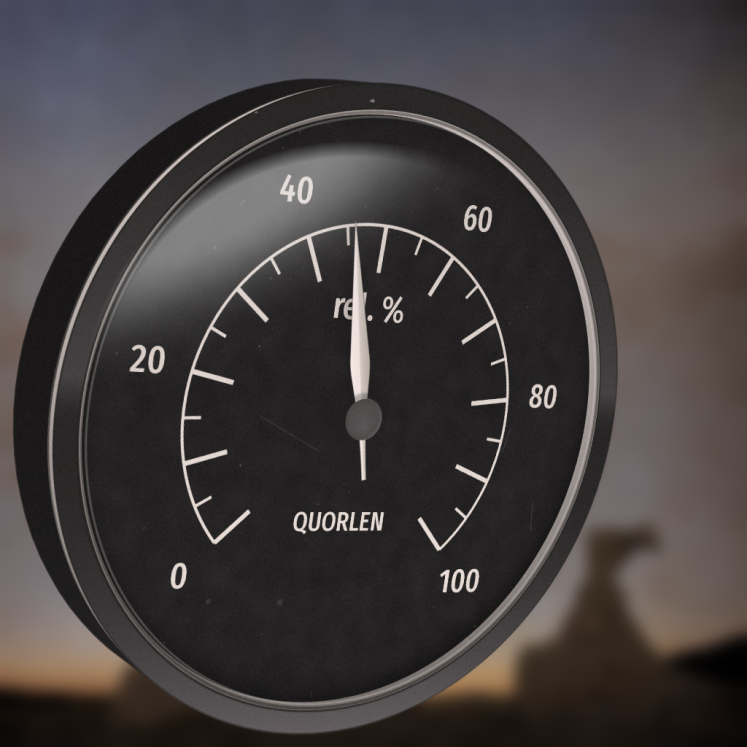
45 %
